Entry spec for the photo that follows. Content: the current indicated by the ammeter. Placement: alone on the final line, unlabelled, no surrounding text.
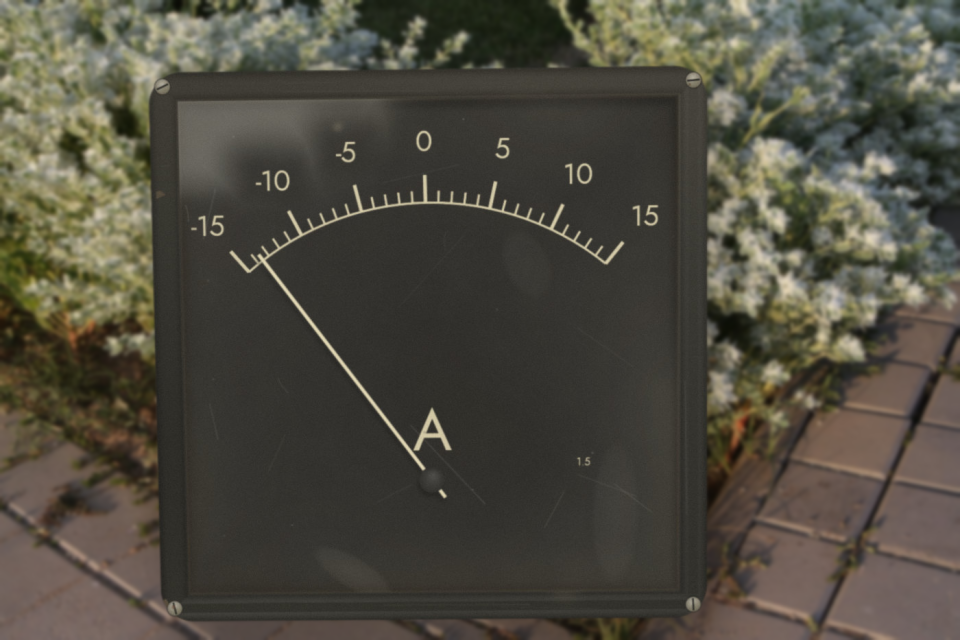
-13.5 A
